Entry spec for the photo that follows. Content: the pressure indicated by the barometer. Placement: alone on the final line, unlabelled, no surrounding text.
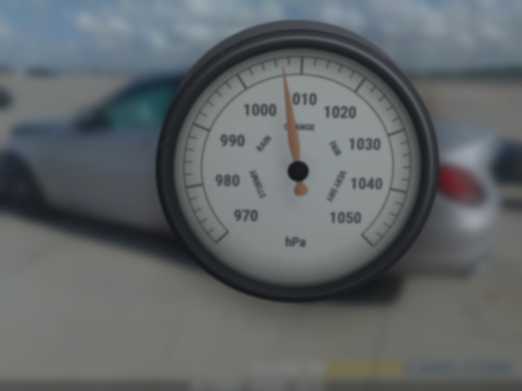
1007 hPa
